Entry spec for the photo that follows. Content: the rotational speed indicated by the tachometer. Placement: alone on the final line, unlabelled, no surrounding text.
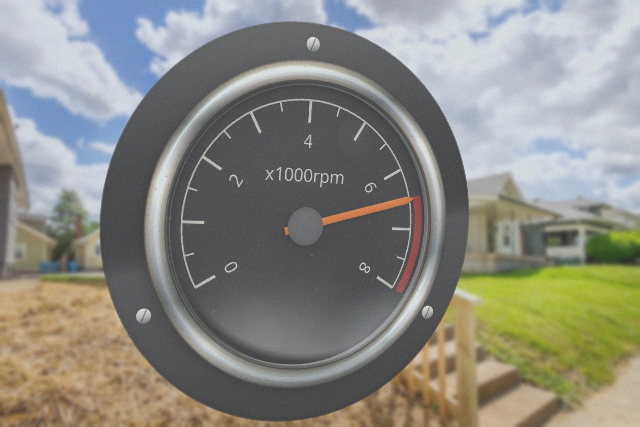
6500 rpm
